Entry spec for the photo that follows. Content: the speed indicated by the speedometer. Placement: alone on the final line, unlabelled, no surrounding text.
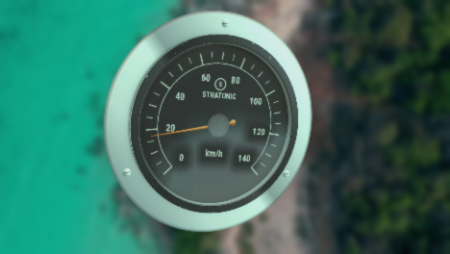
17.5 km/h
